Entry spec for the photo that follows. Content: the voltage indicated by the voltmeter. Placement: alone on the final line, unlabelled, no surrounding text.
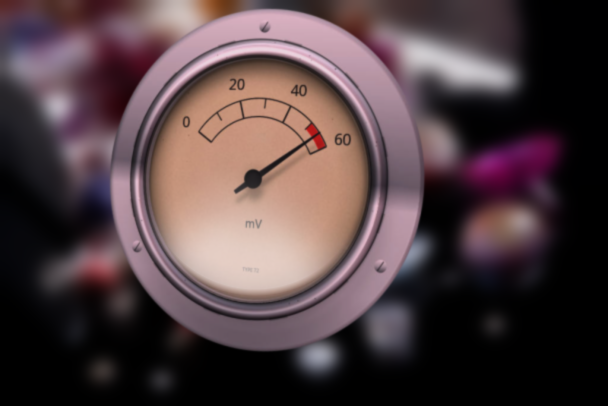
55 mV
